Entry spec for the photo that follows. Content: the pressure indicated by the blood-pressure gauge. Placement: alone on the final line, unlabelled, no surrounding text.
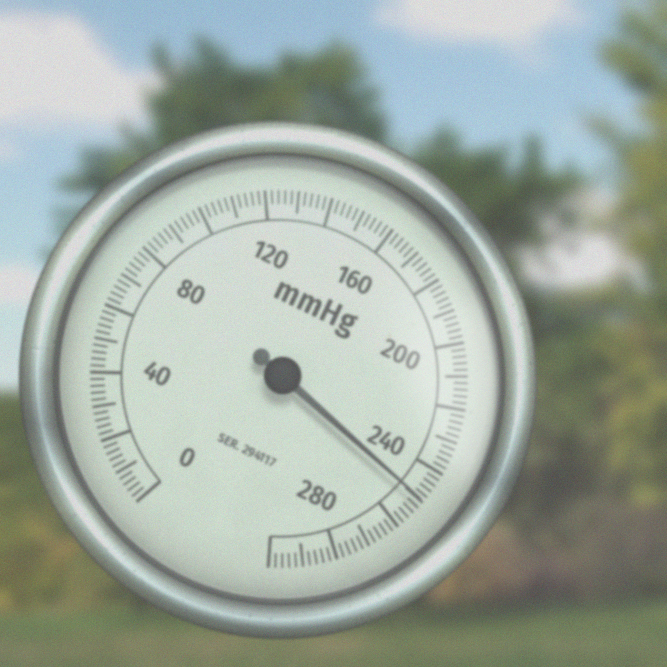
250 mmHg
